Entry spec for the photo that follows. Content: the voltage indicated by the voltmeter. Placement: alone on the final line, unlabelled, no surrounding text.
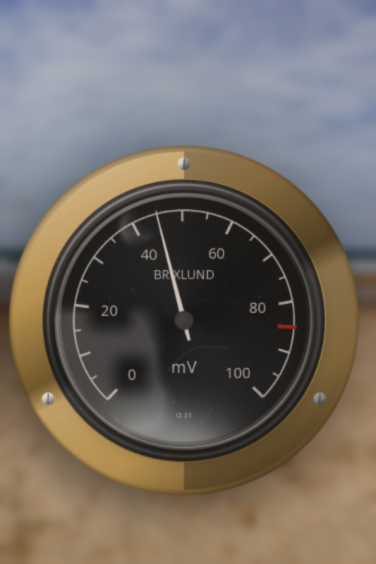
45 mV
